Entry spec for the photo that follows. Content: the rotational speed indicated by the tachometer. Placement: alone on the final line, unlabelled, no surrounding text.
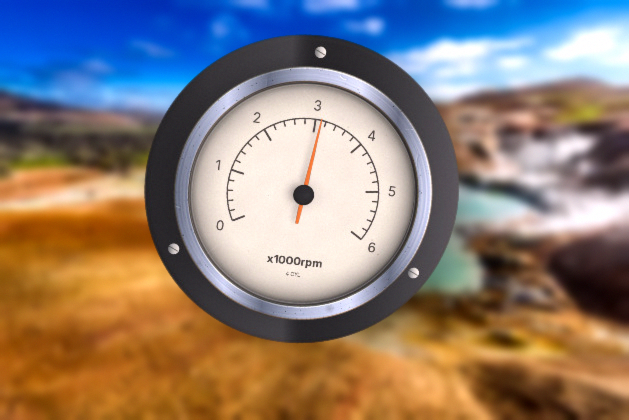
3100 rpm
